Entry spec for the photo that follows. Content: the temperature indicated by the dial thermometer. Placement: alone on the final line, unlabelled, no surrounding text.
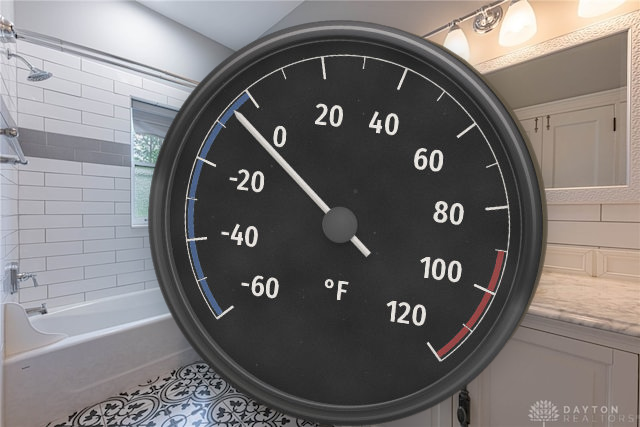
-5 °F
